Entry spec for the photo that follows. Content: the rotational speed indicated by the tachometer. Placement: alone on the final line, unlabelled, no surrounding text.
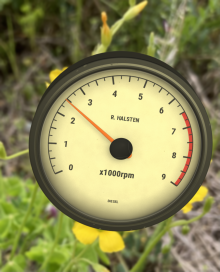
2500 rpm
